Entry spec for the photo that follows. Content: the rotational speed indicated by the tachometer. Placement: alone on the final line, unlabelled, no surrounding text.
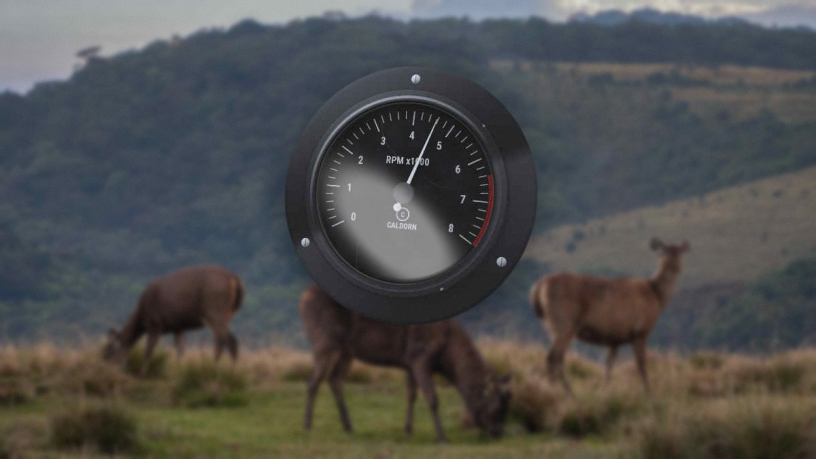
4600 rpm
